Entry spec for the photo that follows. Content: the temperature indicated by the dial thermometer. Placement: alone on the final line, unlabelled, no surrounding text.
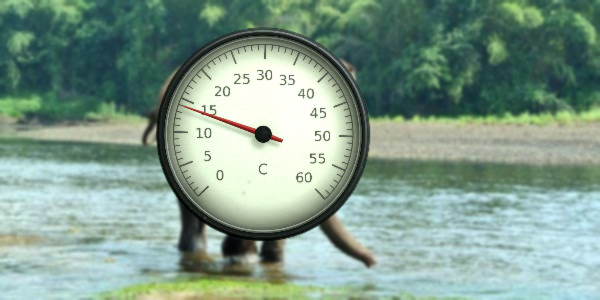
14 °C
